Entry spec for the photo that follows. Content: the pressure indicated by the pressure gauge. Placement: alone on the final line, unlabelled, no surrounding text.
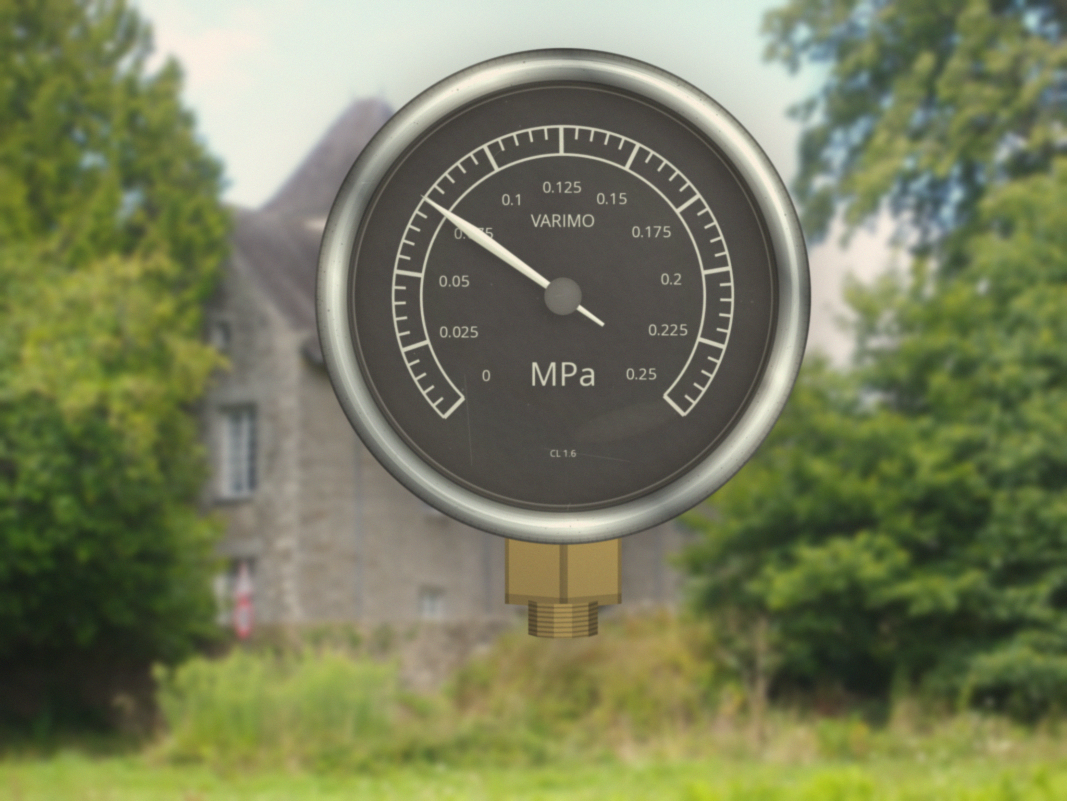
0.075 MPa
